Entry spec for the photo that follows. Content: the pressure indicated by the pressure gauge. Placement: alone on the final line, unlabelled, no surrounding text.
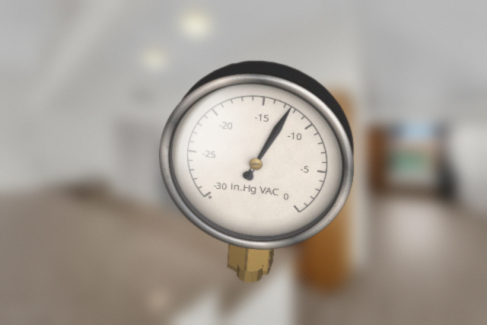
-12.5 inHg
